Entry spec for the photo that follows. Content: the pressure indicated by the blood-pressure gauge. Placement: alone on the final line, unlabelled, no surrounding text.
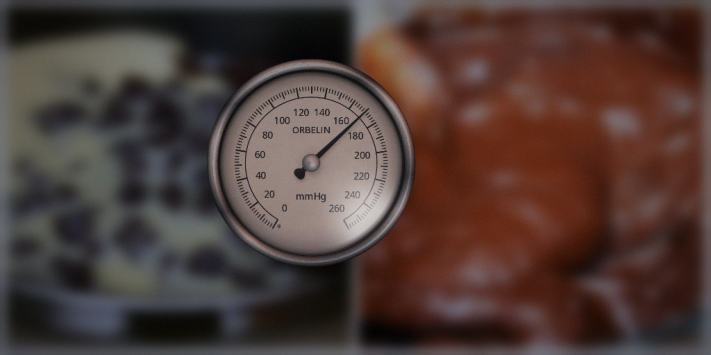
170 mmHg
